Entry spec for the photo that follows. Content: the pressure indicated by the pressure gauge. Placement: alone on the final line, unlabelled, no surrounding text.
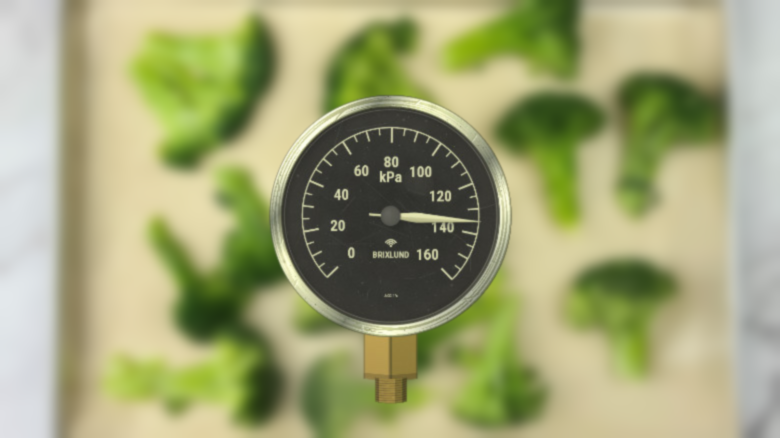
135 kPa
